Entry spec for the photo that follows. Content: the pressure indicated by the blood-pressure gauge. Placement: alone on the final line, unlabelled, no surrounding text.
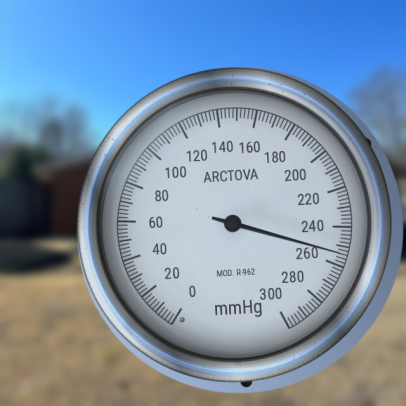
254 mmHg
